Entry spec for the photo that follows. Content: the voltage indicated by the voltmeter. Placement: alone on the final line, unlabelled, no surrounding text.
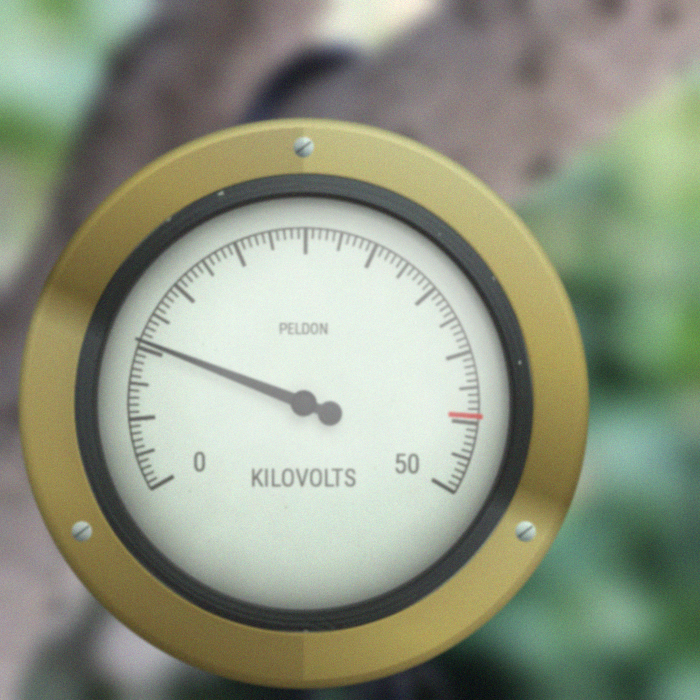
10.5 kV
